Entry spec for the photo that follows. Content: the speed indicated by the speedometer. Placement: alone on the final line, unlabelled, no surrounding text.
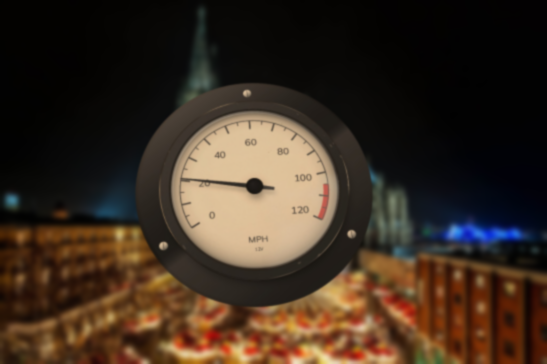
20 mph
